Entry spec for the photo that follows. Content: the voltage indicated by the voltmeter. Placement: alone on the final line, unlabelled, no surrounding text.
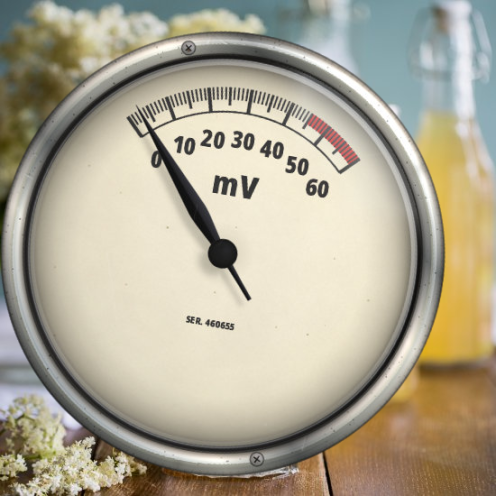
3 mV
